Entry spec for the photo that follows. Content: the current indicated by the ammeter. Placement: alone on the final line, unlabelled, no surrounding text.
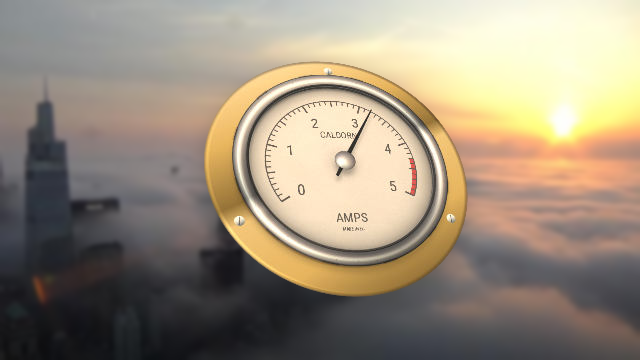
3.2 A
